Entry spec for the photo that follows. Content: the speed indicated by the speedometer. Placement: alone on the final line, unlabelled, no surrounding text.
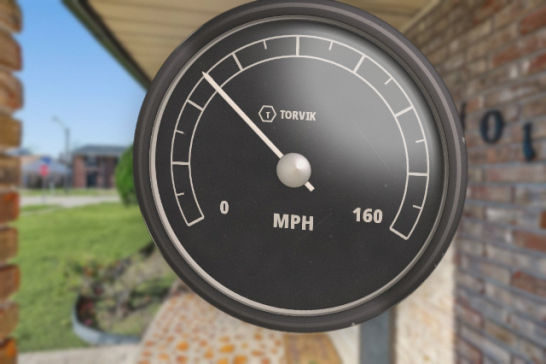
50 mph
